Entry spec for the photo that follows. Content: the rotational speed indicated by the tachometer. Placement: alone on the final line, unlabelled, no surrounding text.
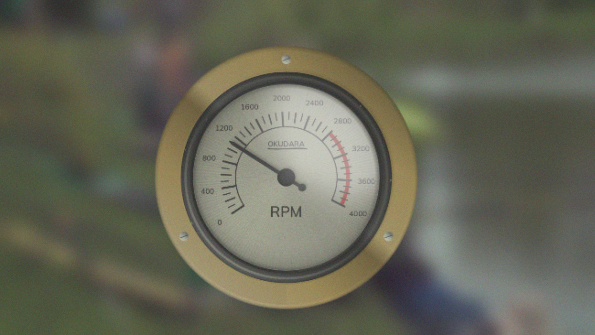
1100 rpm
